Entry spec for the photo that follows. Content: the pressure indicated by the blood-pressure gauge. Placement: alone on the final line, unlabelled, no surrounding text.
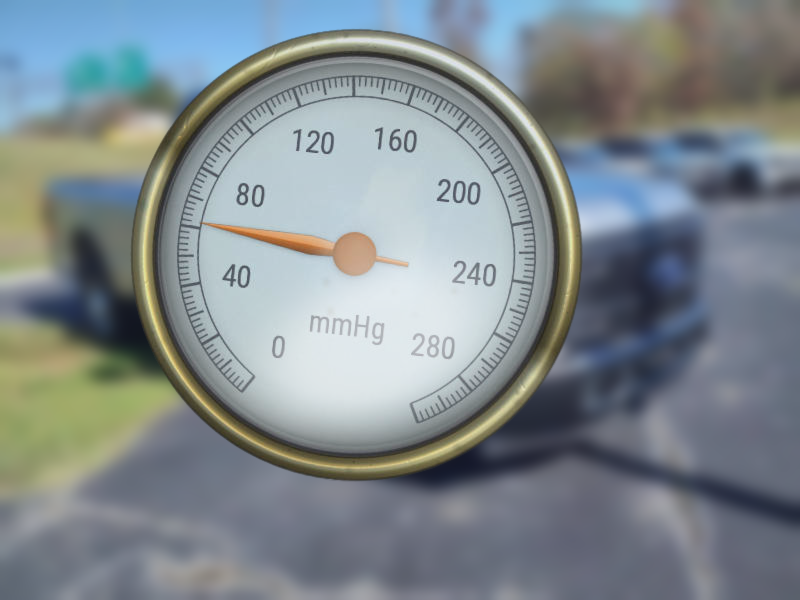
62 mmHg
